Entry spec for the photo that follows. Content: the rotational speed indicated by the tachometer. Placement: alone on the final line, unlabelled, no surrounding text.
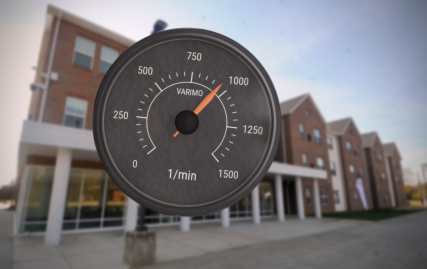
950 rpm
